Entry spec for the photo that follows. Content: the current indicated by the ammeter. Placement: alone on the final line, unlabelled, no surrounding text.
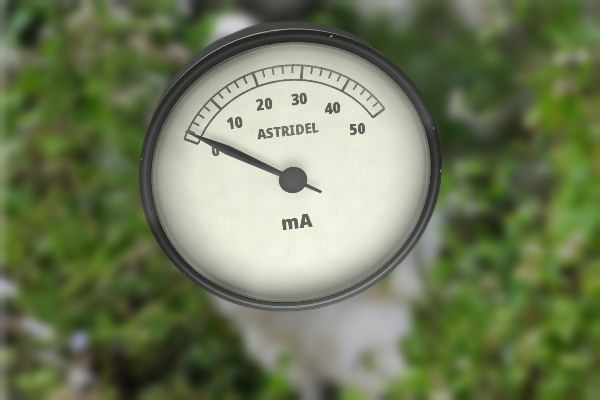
2 mA
